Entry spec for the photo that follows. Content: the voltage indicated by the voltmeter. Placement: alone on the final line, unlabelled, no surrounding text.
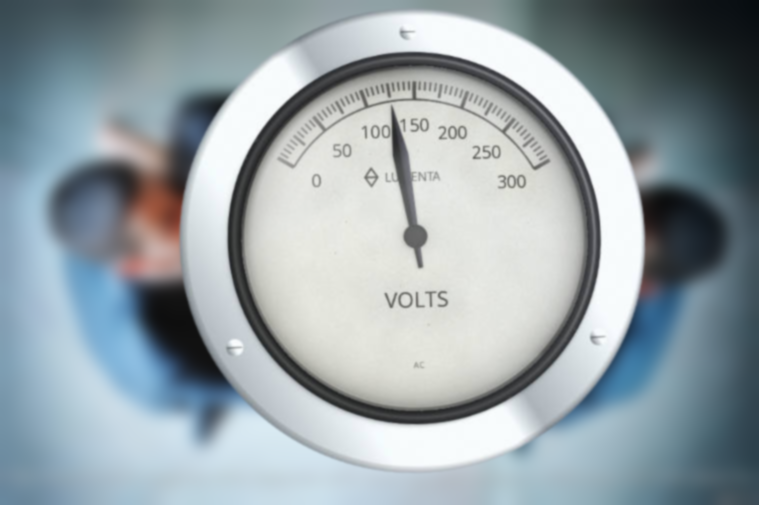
125 V
